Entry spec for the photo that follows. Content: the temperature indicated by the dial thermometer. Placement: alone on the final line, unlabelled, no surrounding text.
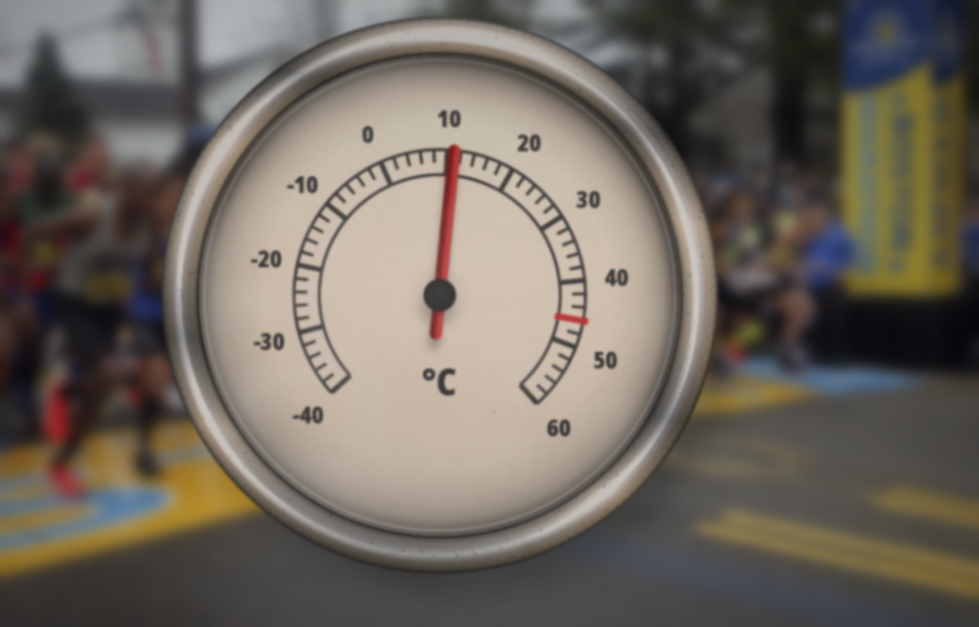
11 °C
